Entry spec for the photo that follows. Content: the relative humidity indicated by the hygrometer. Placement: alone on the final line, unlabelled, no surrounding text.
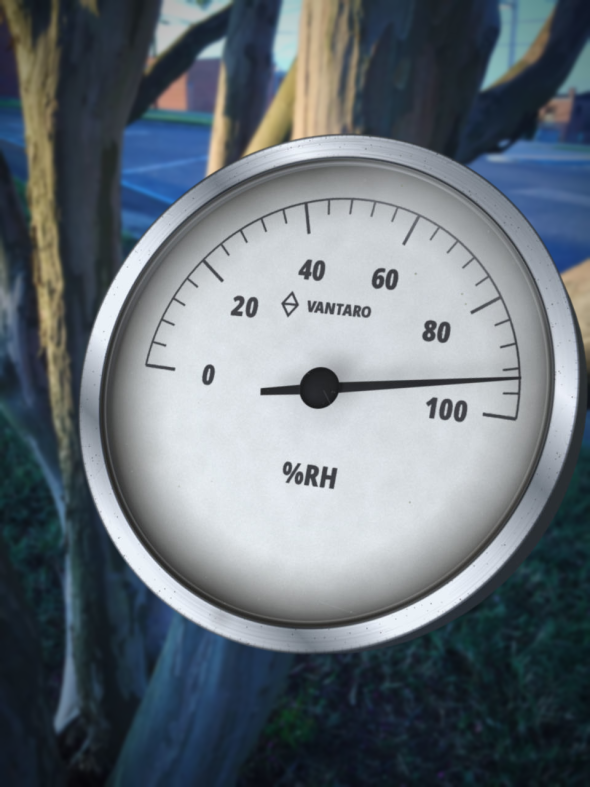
94 %
